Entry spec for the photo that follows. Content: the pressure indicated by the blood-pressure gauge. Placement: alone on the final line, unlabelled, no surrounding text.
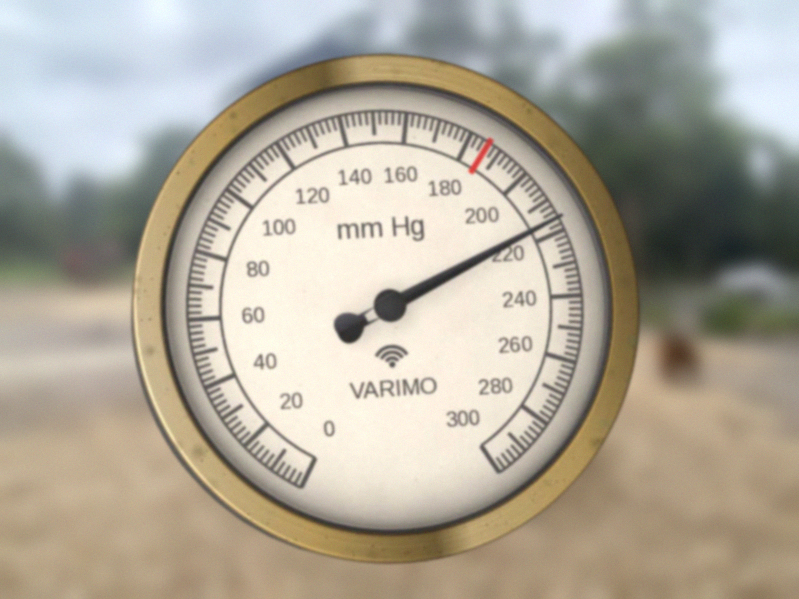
216 mmHg
